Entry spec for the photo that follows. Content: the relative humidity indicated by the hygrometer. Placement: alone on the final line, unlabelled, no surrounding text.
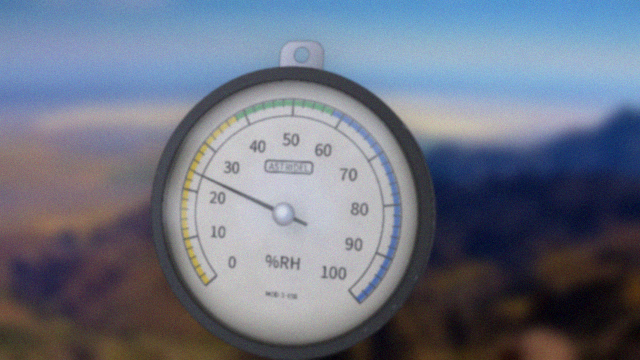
24 %
